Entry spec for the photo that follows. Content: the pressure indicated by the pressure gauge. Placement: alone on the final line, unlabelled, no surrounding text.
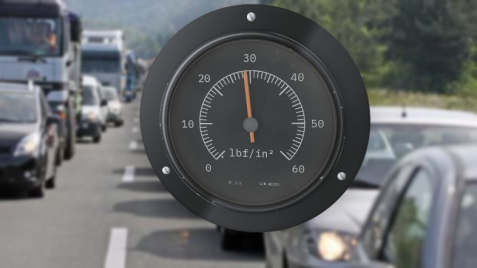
29 psi
